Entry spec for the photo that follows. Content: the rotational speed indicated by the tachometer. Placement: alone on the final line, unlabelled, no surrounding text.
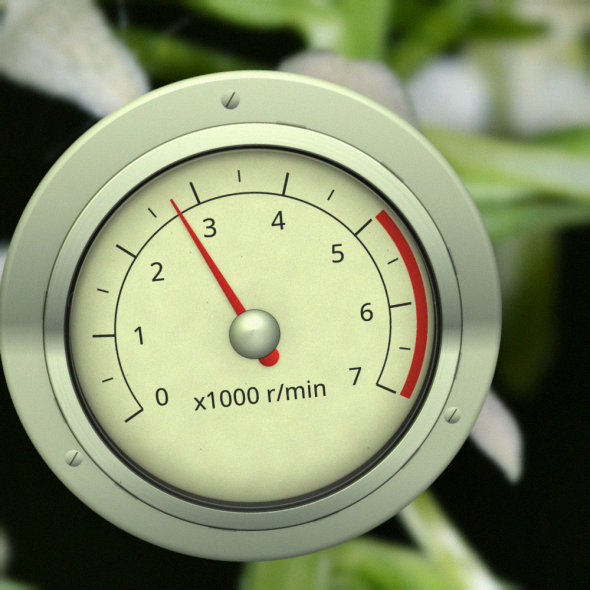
2750 rpm
